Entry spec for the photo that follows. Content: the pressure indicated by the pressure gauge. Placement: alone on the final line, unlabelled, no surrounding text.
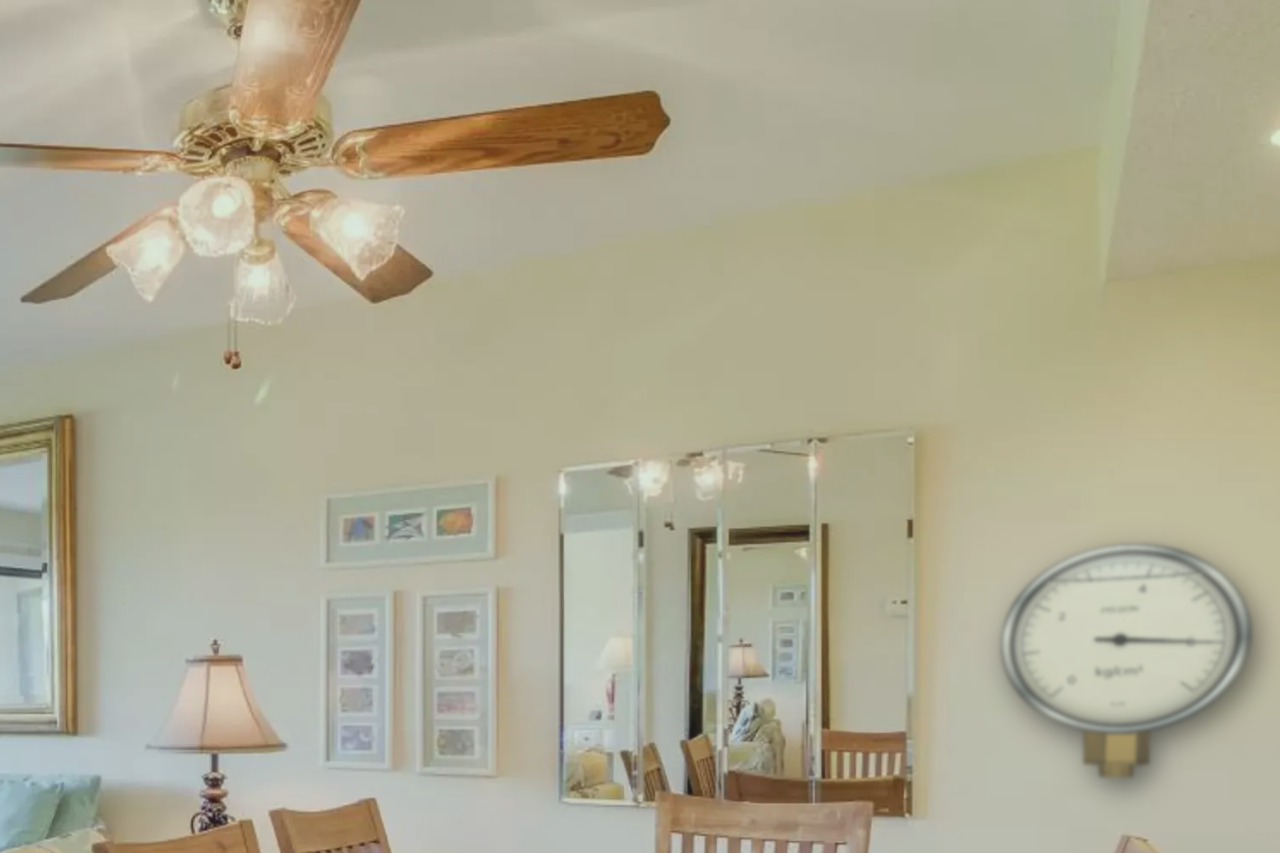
6 kg/cm²
